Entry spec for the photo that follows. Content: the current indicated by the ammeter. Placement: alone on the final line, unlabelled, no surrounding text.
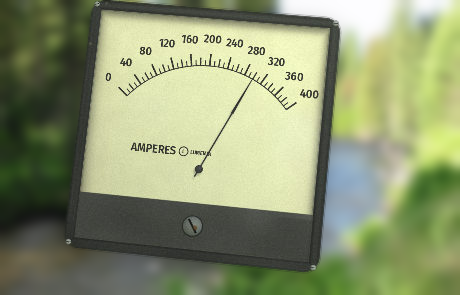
300 A
